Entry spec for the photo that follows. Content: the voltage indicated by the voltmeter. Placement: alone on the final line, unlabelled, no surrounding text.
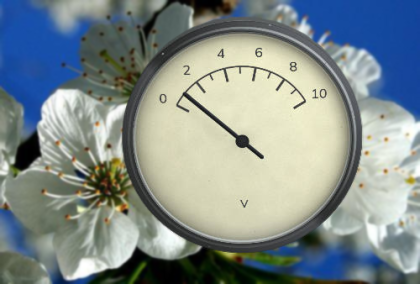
1 V
